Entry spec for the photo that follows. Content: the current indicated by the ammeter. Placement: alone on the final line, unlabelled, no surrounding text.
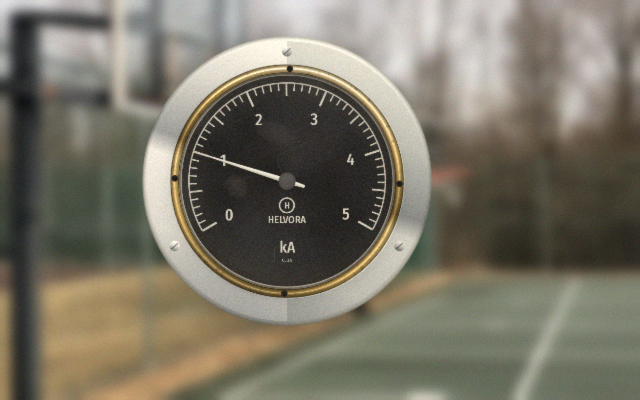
1 kA
